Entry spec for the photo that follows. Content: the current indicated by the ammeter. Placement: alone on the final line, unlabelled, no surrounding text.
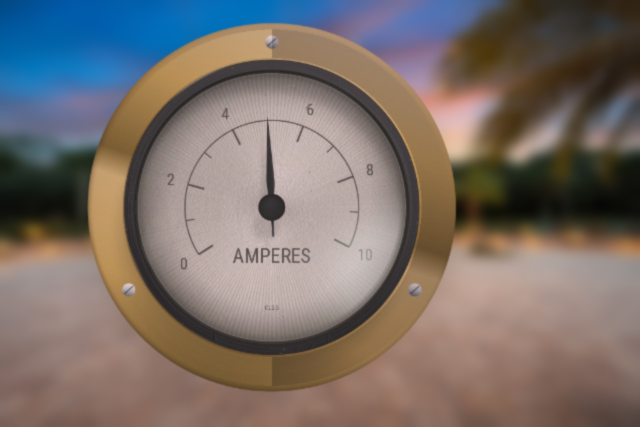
5 A
